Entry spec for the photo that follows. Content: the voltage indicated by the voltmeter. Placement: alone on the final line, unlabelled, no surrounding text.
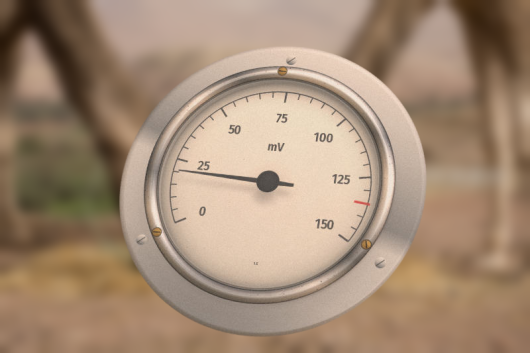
20 mV
